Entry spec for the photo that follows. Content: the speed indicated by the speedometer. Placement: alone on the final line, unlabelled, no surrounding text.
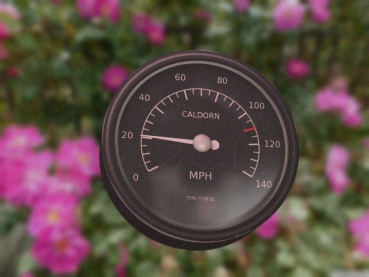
20 mph
